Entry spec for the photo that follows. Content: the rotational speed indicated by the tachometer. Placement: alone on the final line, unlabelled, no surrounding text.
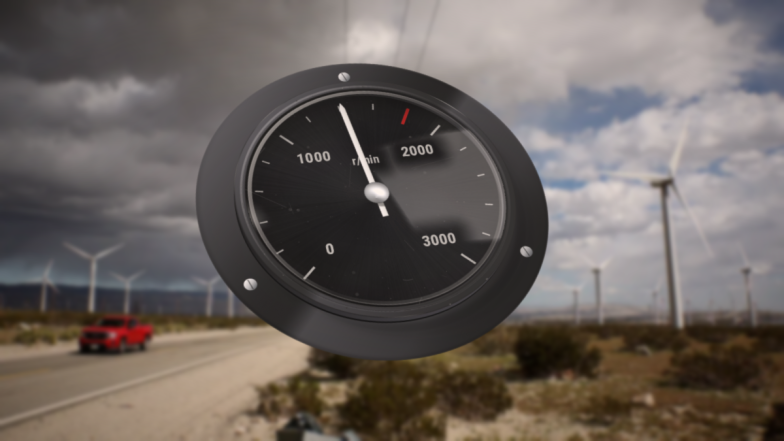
1400 rpm
